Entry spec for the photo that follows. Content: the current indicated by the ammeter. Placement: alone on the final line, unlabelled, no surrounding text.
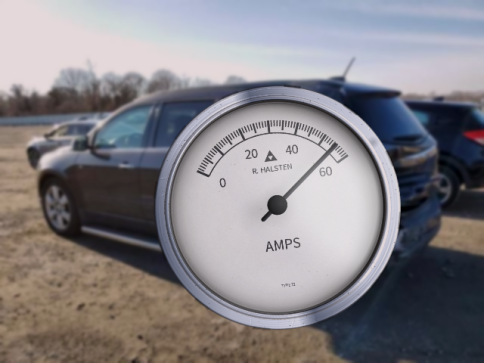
55 A
